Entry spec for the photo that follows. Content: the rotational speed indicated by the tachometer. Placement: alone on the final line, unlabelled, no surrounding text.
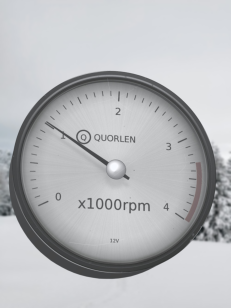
1000 rpm
